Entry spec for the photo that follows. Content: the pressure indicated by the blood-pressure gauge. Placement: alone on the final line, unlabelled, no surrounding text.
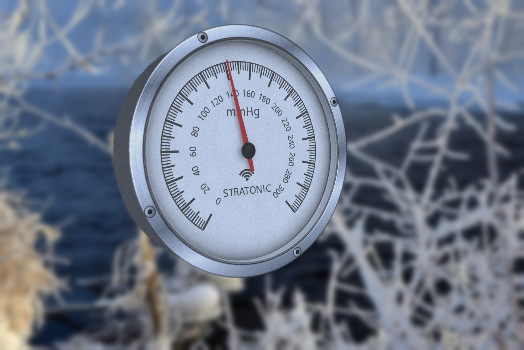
140 mmHg
